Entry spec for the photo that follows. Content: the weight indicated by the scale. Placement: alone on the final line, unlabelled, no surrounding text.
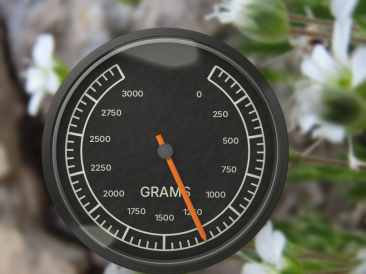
1250 g
